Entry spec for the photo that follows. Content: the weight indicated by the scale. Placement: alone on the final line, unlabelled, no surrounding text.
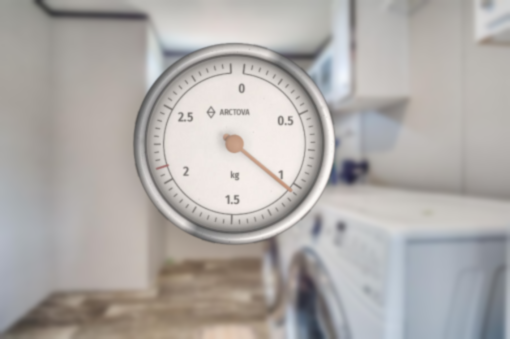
1.05 kg
